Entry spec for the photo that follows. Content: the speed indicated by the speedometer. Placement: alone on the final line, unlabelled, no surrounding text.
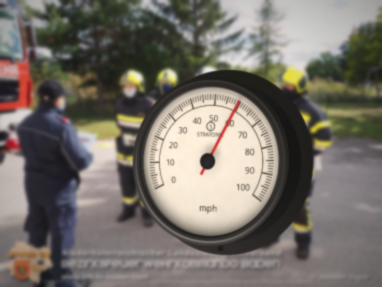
60 mph
